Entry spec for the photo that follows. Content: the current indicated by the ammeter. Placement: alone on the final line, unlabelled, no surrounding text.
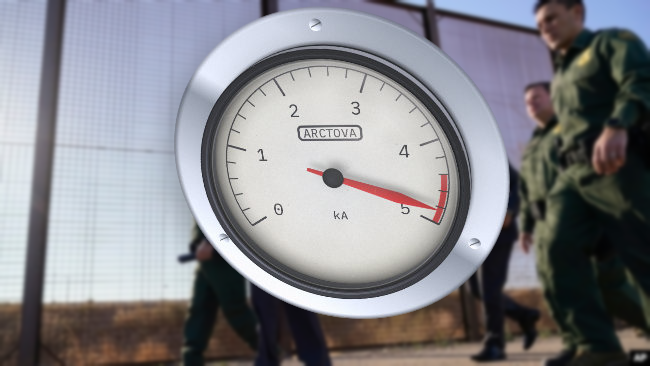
4.8 kA
